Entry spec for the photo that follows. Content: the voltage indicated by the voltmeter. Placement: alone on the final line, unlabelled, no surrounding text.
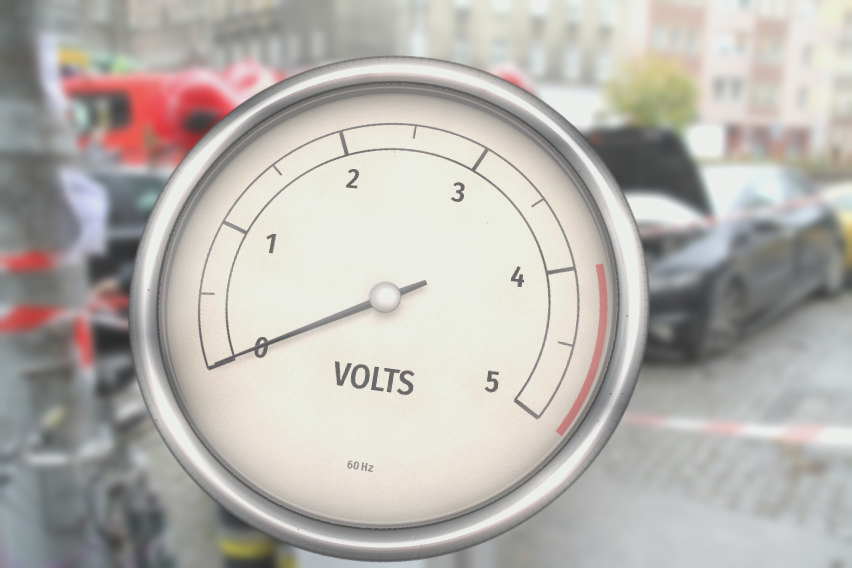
0 V
